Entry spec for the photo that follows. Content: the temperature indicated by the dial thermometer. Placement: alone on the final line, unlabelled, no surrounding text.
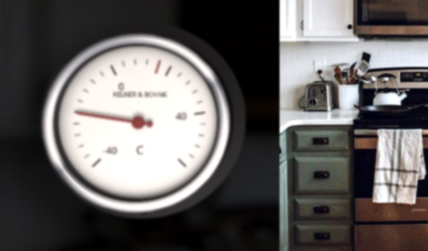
-20 °C
